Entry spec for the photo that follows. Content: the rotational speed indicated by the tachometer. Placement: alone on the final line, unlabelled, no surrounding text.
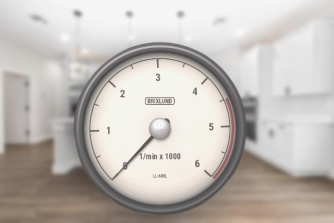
0 rpm
